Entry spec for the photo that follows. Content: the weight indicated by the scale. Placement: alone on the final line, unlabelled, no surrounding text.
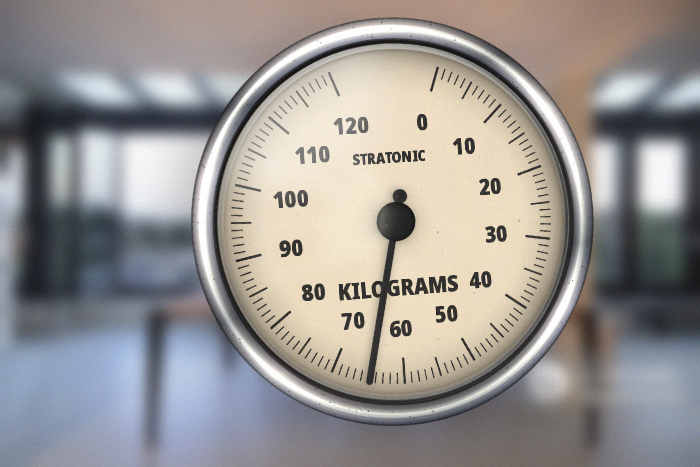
65 kg
